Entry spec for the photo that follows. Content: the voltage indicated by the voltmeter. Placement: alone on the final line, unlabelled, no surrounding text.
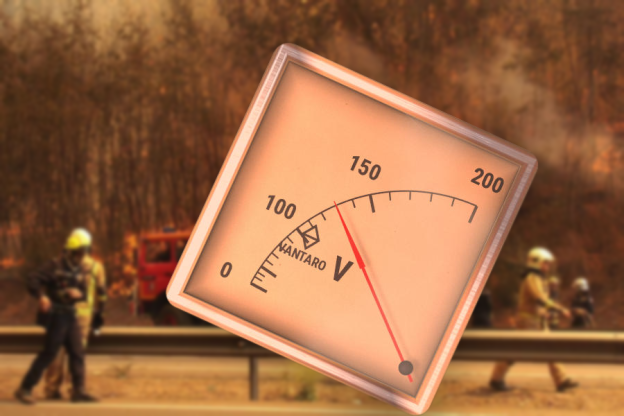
130 V
